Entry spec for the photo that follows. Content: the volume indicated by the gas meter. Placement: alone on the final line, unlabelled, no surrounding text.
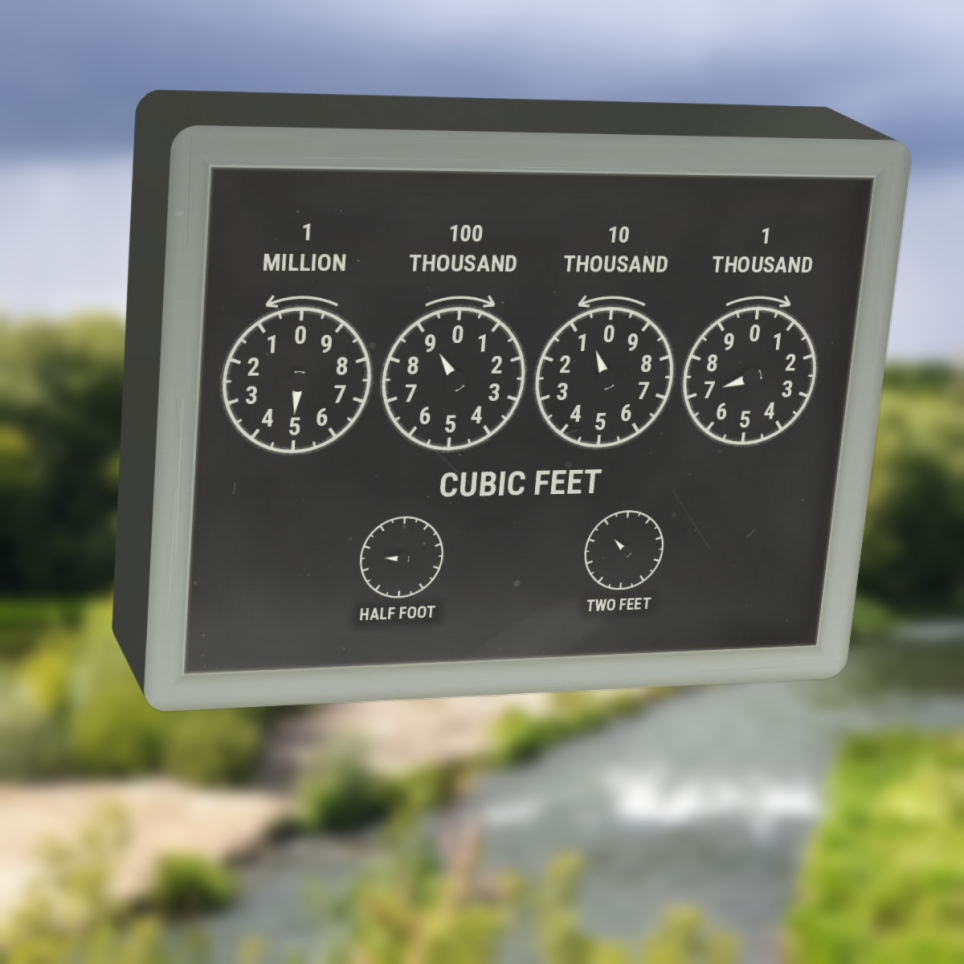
490700 ft³
